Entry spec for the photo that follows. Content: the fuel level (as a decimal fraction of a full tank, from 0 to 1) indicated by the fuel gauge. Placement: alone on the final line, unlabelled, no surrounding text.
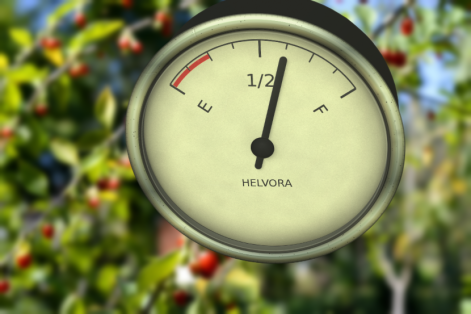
0.625
